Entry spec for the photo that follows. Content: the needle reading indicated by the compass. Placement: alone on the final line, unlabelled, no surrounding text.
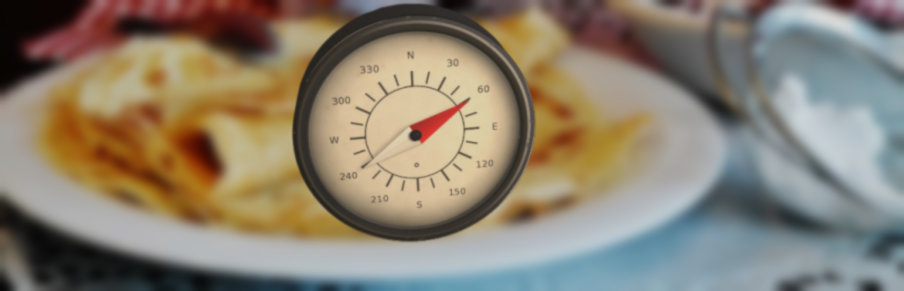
60 °
